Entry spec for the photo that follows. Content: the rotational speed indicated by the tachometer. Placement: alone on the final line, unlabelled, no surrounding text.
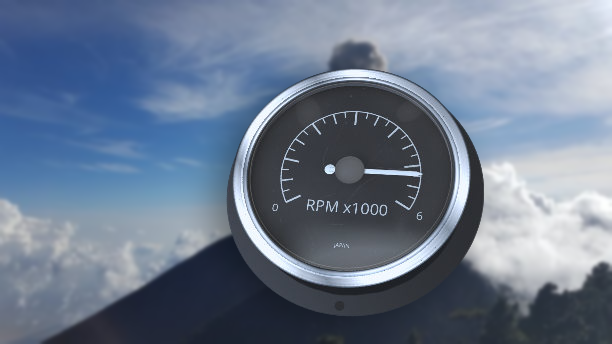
5250 rpm
